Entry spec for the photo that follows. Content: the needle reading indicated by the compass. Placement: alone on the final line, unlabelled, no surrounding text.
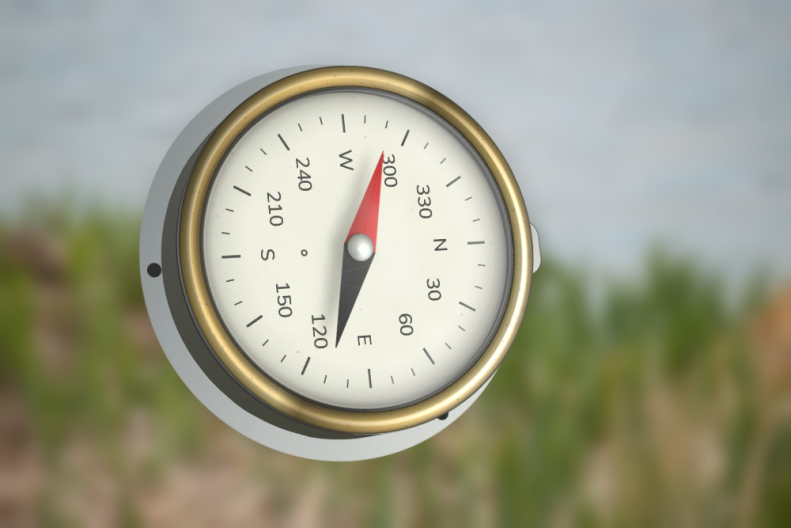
290 °
